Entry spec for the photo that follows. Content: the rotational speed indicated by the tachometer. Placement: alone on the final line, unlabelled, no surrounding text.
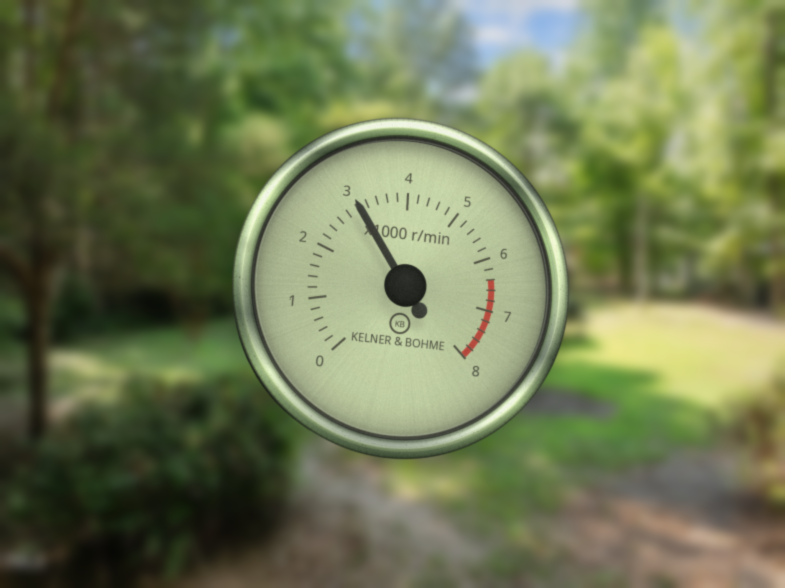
3000 rpm
